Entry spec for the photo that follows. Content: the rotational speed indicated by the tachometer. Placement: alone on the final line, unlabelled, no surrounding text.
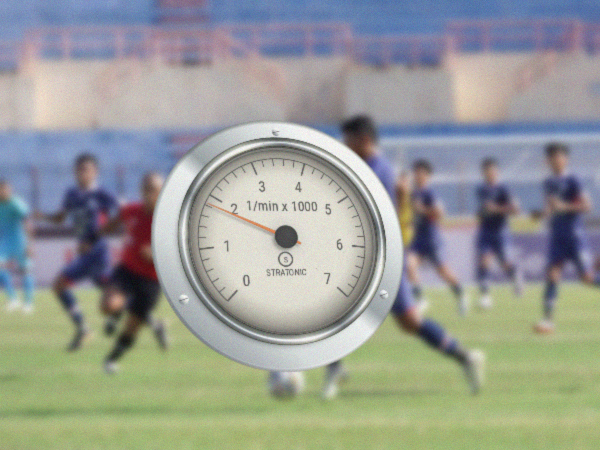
1800 rpm
